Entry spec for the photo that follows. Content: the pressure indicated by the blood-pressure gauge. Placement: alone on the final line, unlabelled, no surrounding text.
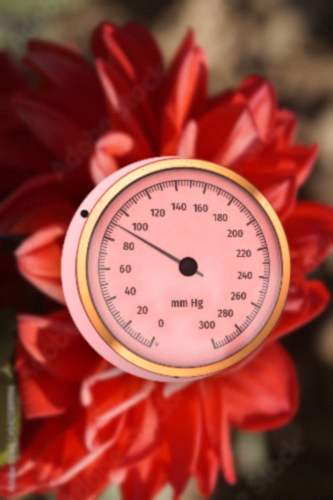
90 mmHg
